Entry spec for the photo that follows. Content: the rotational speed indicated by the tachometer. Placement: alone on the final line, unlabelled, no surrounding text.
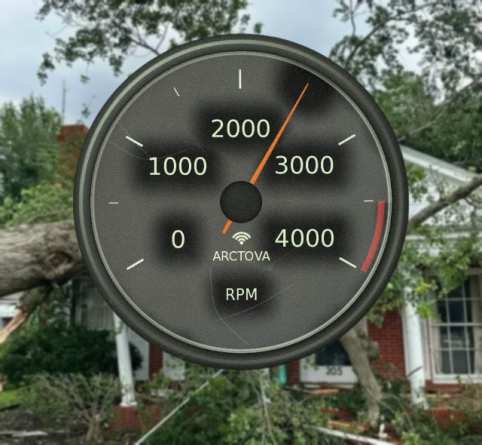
2500 rpm
